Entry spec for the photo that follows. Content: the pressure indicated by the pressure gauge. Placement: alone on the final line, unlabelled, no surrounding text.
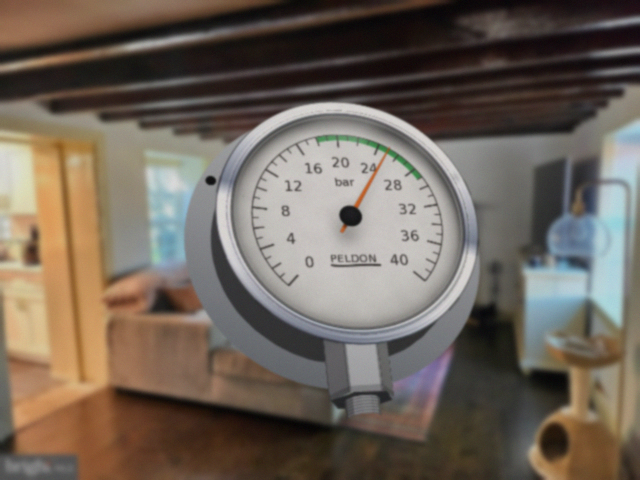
25 bar
